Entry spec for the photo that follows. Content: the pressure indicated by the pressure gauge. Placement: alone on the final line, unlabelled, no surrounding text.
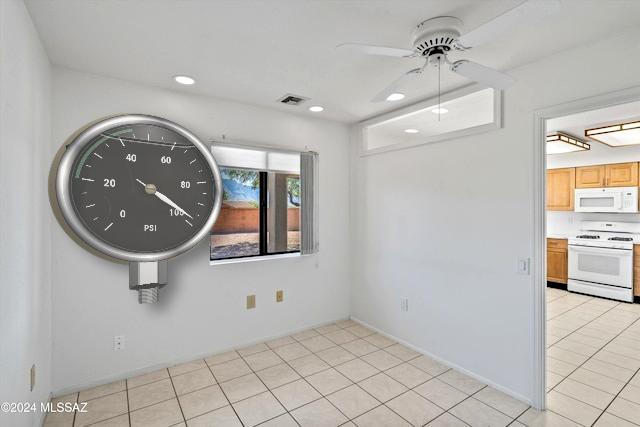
97.5 psi
